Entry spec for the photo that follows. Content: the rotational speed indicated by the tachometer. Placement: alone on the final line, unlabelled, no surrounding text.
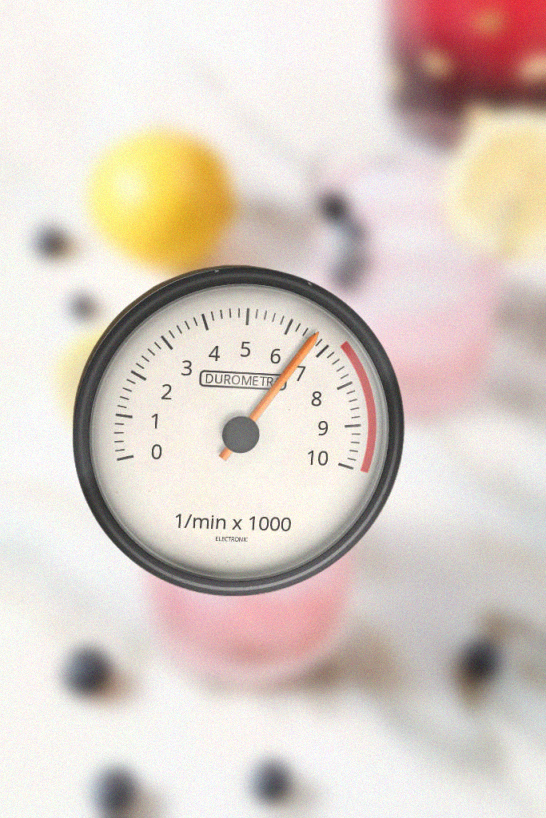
6600 rpm
